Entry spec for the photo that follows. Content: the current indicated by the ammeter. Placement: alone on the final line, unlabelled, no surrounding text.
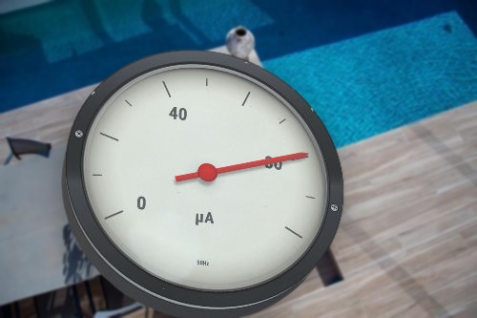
80 µA
